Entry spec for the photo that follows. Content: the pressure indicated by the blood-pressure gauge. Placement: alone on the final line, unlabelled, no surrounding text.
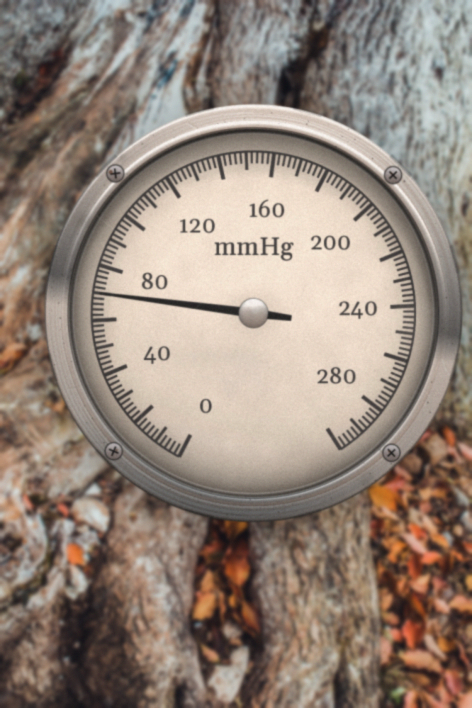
70 mmHg
